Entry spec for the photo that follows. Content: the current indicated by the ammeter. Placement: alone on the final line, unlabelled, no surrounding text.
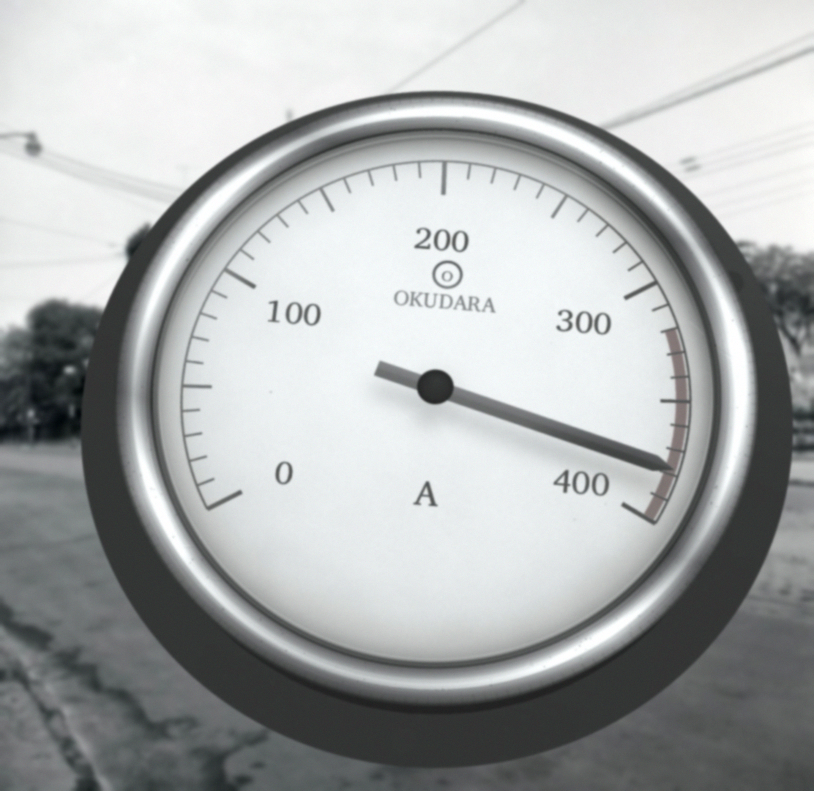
380 A
